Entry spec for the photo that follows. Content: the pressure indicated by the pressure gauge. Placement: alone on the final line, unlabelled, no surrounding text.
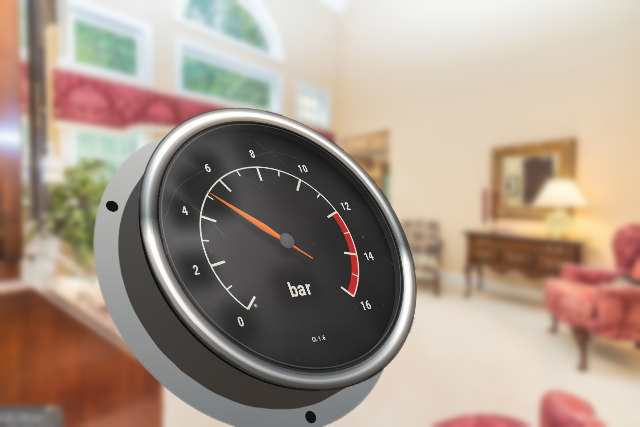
5 bar
